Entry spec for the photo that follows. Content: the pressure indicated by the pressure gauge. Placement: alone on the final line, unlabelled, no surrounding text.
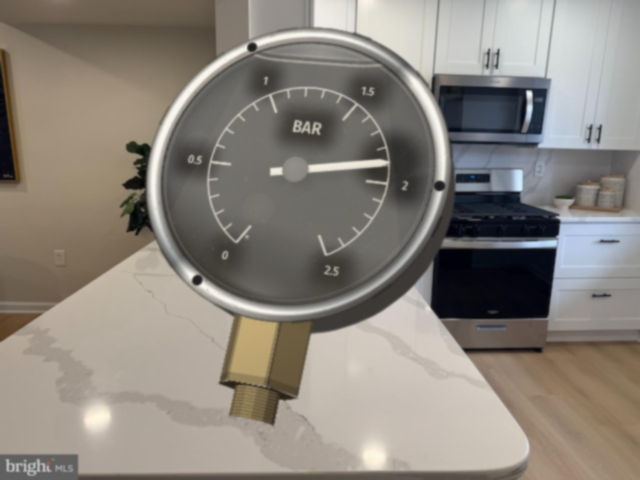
1.9 bar
